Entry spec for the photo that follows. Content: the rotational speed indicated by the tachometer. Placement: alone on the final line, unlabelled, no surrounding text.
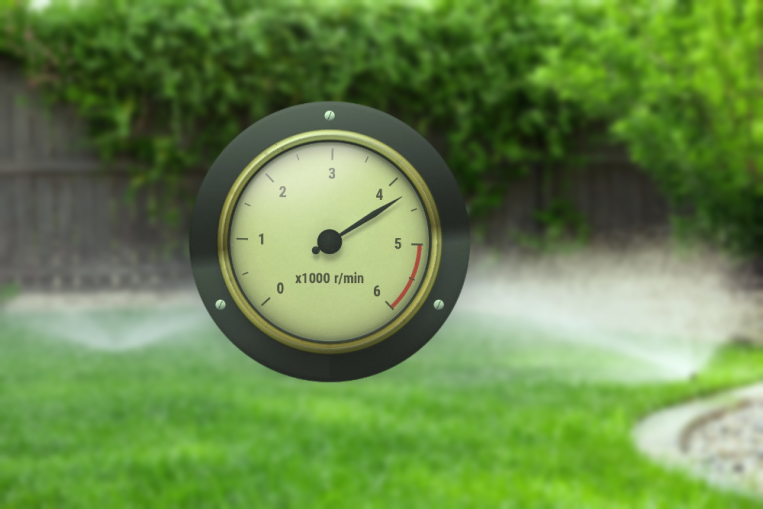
4250 rpm
